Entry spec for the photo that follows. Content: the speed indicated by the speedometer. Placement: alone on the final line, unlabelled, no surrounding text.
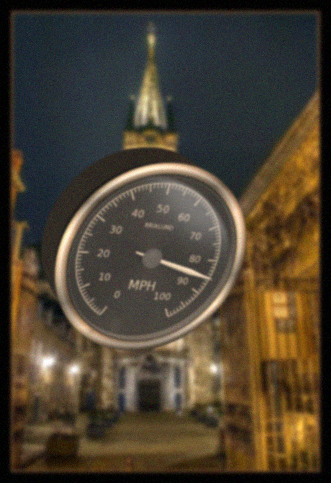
85 mph
